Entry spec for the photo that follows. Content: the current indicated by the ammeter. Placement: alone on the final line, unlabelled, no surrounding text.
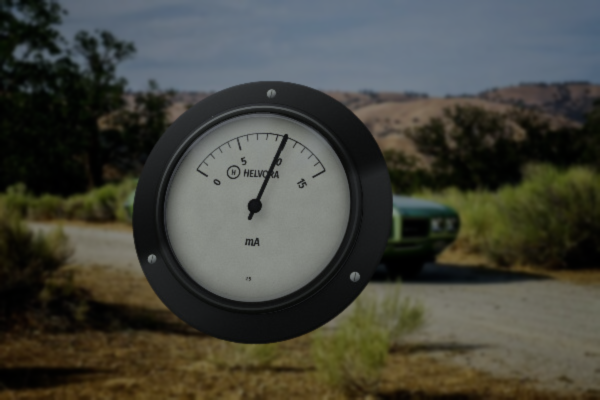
10 mA
